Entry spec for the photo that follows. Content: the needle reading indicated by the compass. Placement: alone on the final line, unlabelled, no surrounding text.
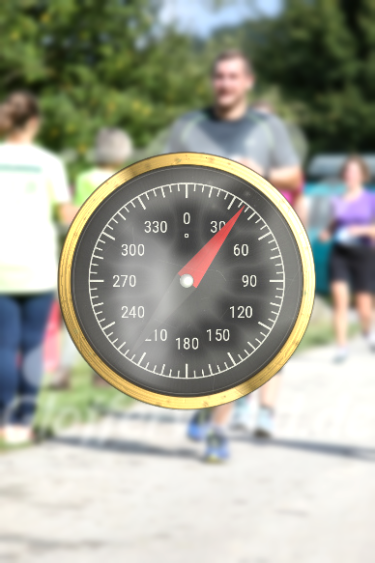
37.5 °
